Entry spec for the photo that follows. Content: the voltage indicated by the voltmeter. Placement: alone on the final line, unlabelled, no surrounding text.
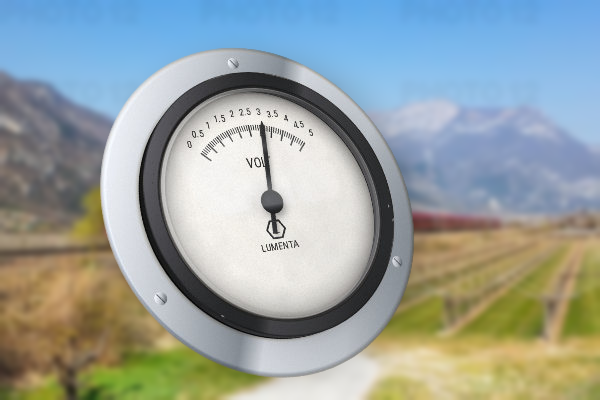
3 V
